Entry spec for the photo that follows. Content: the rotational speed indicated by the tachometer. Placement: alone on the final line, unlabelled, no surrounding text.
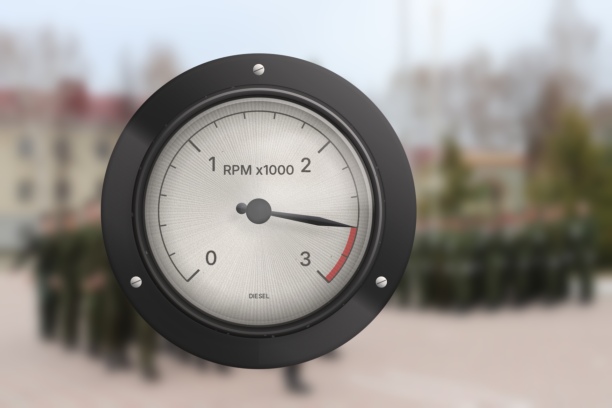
2600 rpm
